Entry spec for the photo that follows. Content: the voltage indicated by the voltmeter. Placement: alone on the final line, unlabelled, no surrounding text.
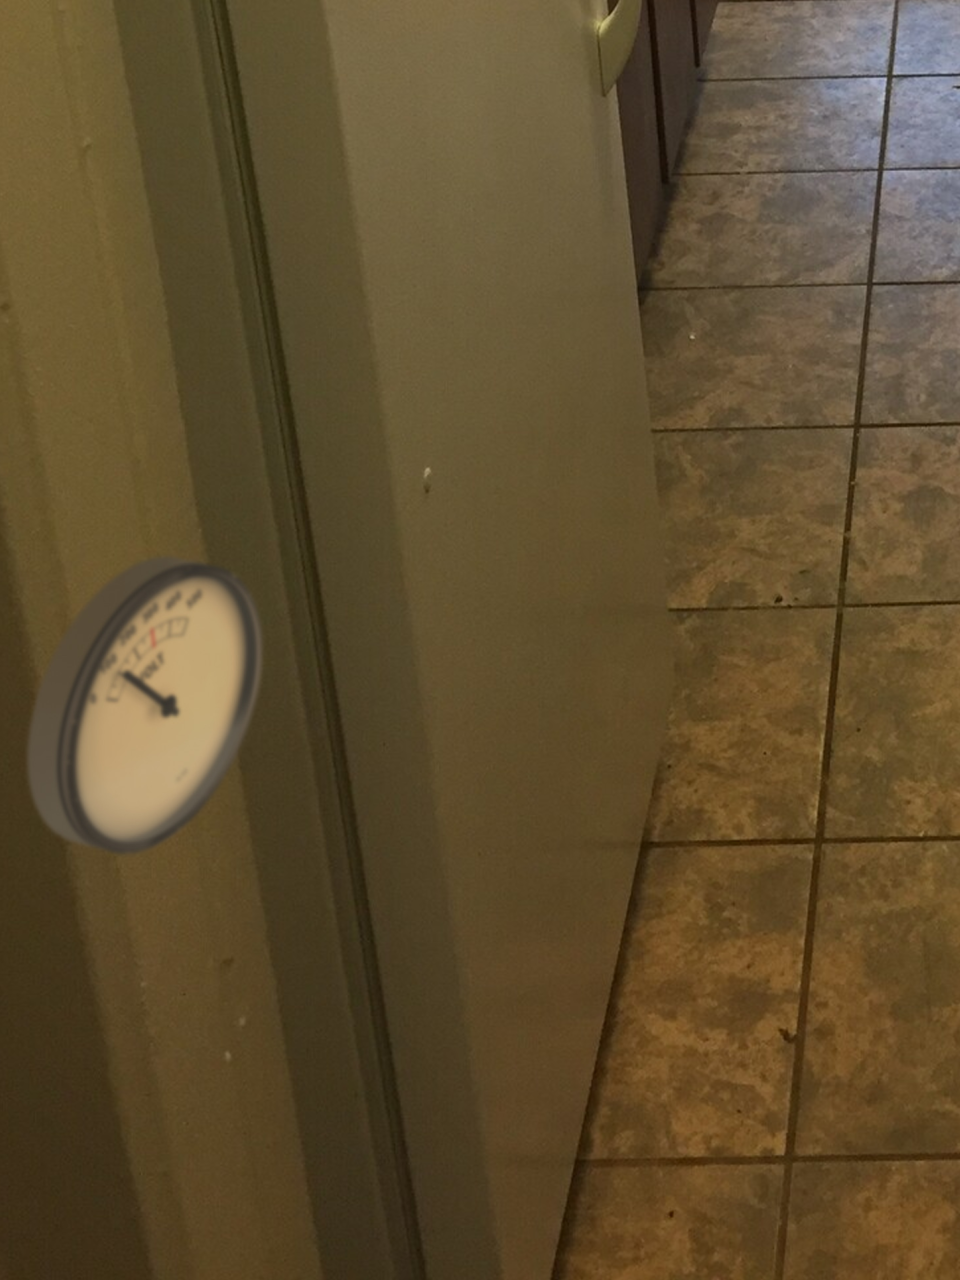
100 V
